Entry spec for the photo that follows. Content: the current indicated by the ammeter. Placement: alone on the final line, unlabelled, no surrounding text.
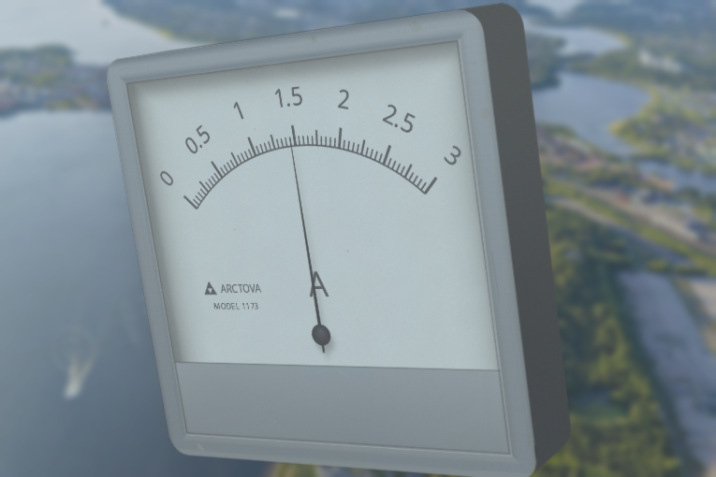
1.5 A
